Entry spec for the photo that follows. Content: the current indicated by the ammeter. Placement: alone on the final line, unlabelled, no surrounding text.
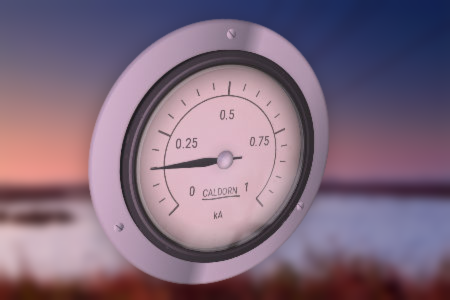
0.15 kA
